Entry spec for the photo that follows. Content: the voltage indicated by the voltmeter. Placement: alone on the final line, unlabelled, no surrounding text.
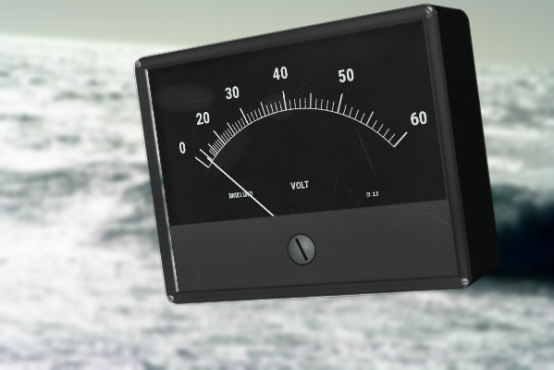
10 V
